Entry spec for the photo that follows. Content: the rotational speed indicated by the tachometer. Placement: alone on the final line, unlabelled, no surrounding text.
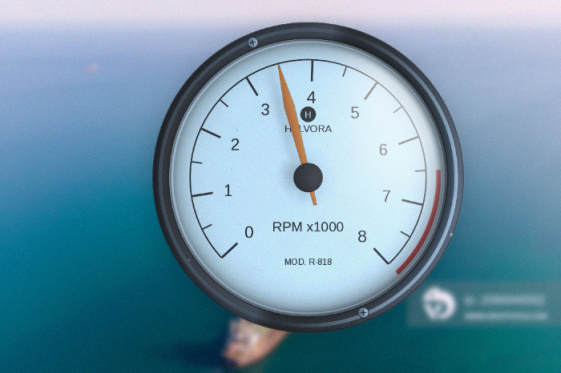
3500 rpm
